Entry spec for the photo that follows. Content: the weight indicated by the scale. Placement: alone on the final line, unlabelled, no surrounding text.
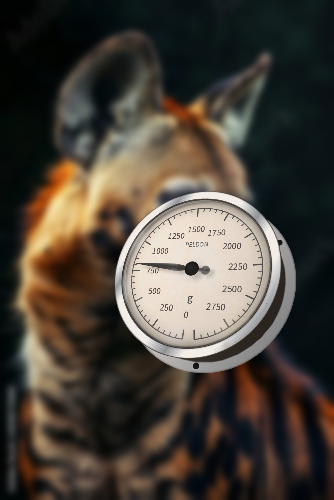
800 g
